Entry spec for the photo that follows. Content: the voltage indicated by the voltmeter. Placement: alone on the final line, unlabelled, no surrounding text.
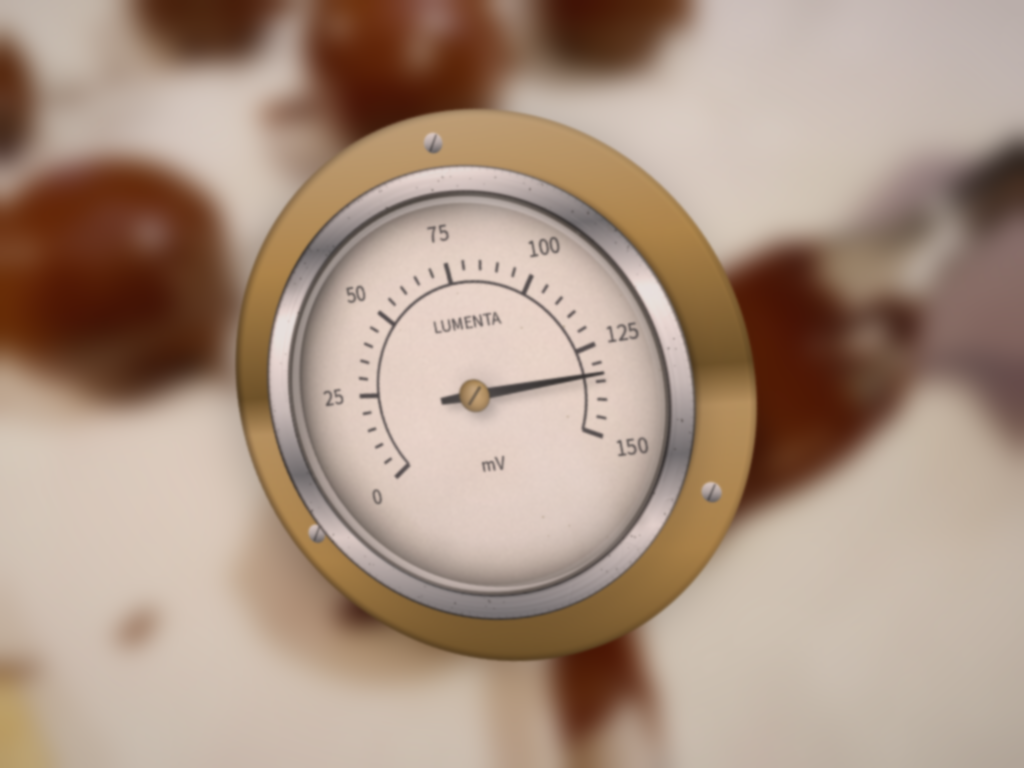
132.5 mV
